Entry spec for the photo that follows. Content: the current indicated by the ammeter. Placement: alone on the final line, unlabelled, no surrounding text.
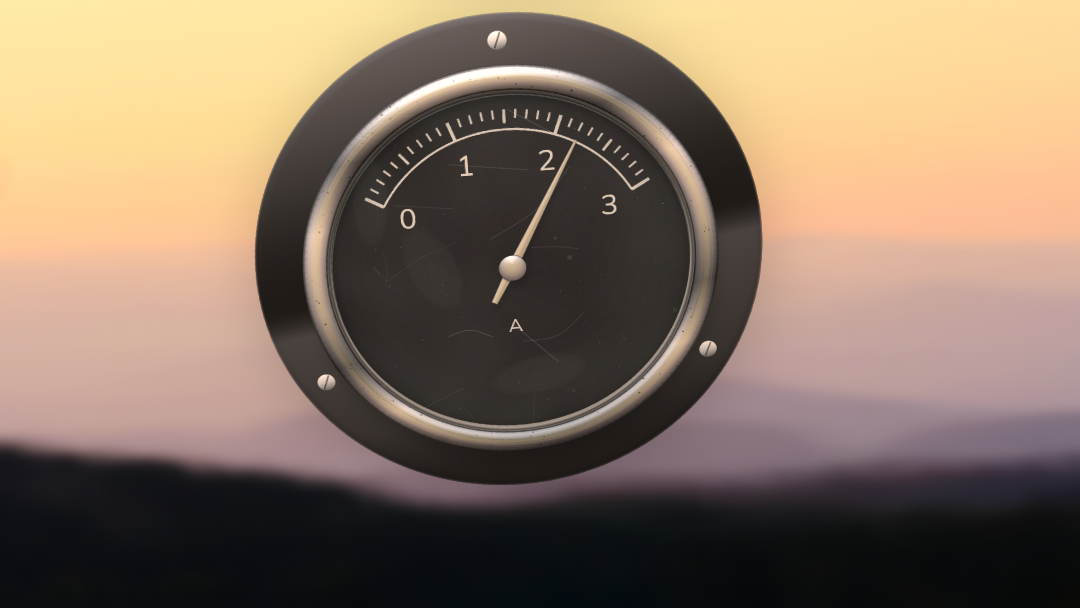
2.2 A
